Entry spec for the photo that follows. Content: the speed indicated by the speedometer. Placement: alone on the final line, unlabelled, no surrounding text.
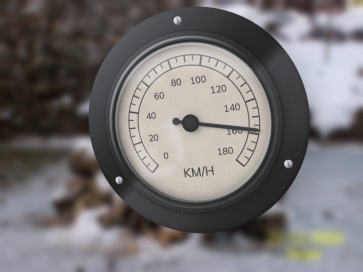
157.5 km/h
